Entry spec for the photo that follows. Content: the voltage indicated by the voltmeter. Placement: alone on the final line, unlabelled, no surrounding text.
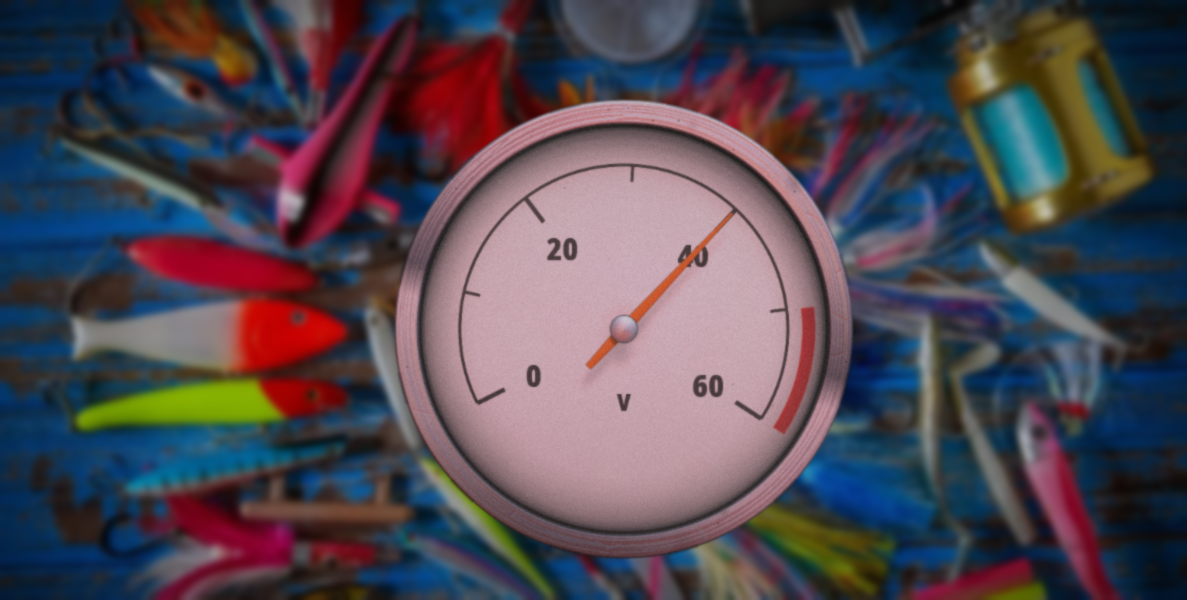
40 V
